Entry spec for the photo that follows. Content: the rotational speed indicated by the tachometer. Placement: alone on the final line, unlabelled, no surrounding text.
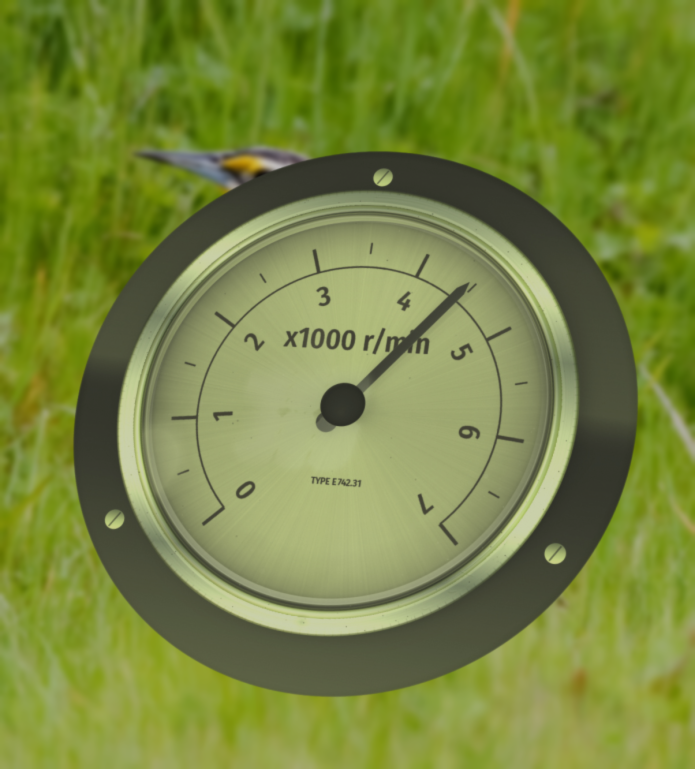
4500 rpm
